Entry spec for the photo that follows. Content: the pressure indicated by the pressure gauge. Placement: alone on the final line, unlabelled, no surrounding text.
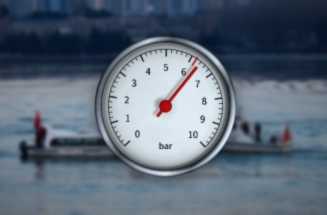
6.4 bar
